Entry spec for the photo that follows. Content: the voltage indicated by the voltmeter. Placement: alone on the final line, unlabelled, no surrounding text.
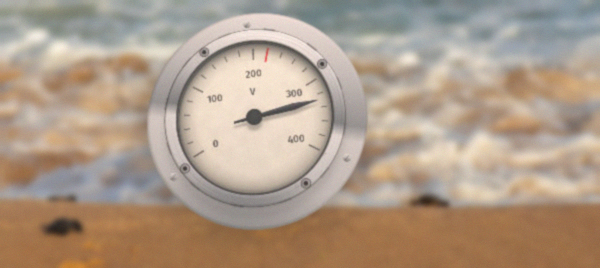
330 V
